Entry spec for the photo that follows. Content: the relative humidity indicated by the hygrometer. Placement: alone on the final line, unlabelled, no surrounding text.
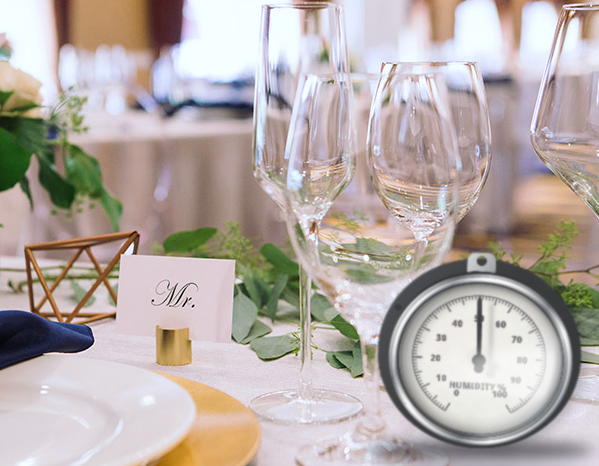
50 %
